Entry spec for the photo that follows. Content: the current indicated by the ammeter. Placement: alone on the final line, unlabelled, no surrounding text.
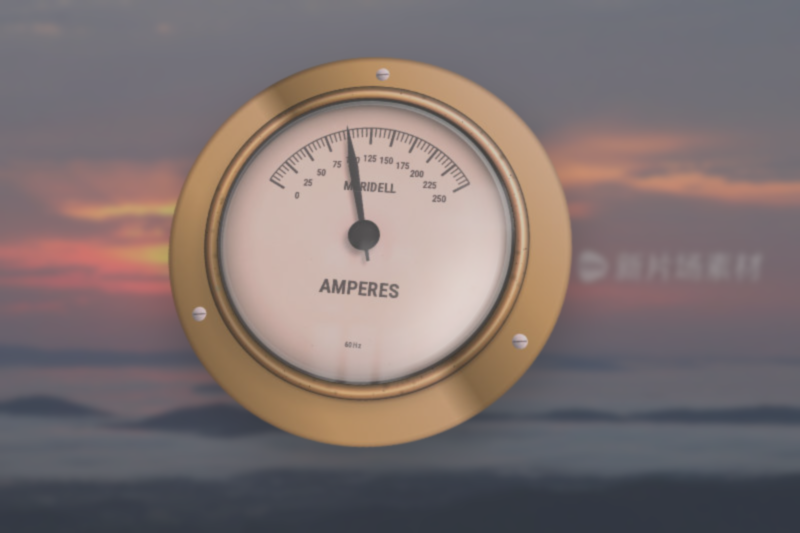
100 A
